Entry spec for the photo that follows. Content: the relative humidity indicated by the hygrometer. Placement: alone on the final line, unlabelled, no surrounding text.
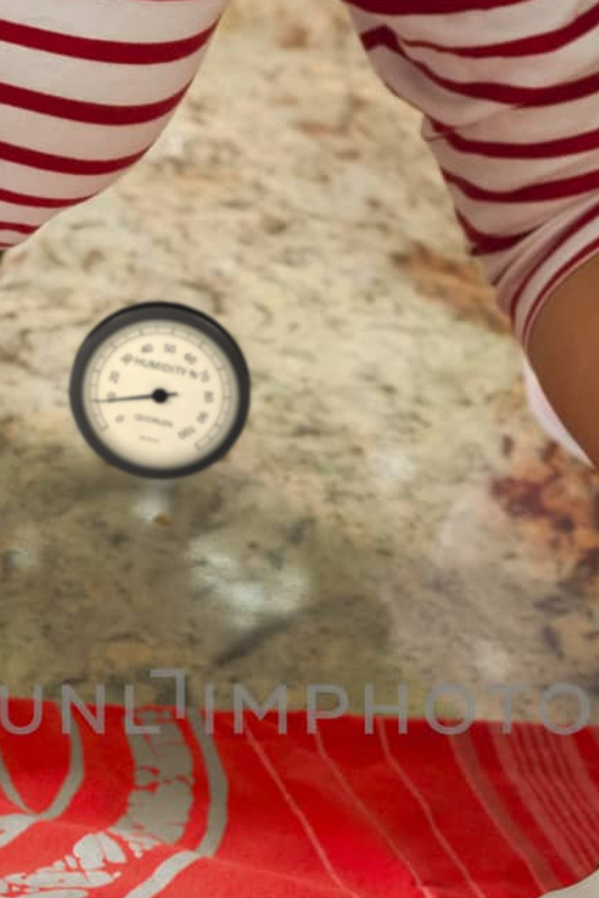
10 %
